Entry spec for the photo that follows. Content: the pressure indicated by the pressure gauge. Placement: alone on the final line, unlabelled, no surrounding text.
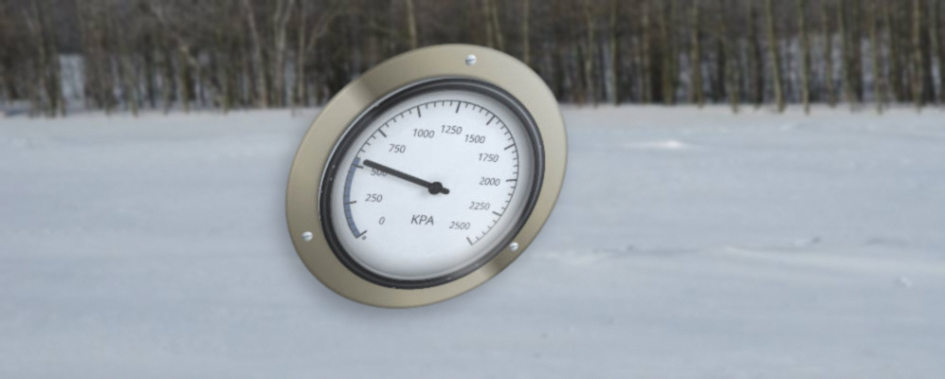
550 kPa
